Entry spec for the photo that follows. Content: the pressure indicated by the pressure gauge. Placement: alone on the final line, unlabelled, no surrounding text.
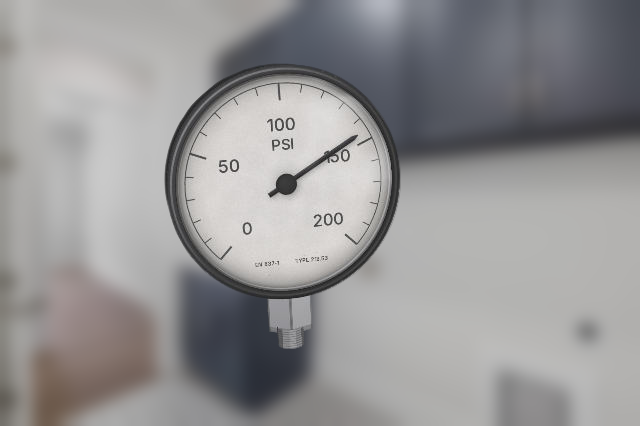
145 psi
